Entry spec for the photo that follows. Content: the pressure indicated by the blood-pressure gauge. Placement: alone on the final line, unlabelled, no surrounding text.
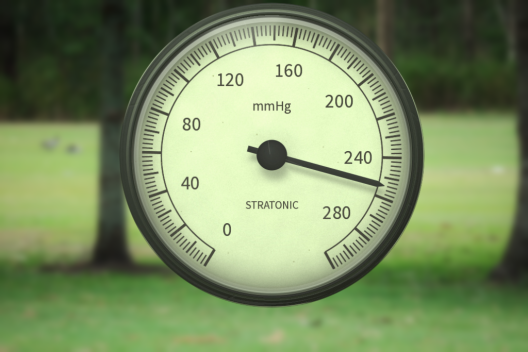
254 mmHg
